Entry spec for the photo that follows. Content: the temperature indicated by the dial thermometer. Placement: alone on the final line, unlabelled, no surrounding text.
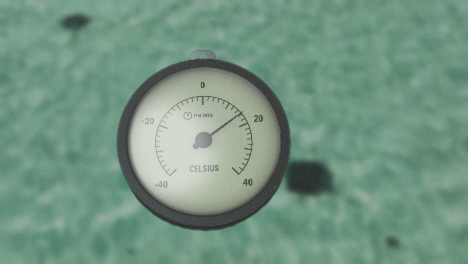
16 °C
